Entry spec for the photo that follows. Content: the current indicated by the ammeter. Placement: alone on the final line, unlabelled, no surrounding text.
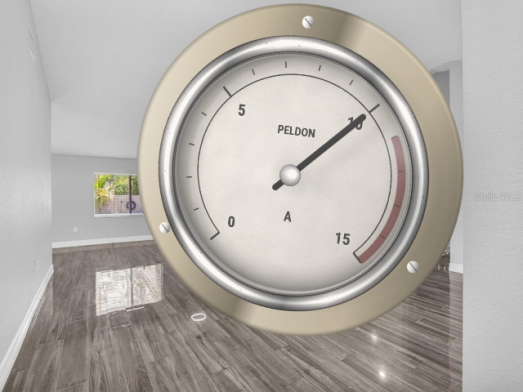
10 A
